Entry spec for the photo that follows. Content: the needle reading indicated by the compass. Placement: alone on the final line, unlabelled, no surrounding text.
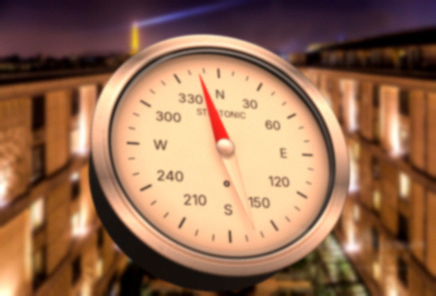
345 °
